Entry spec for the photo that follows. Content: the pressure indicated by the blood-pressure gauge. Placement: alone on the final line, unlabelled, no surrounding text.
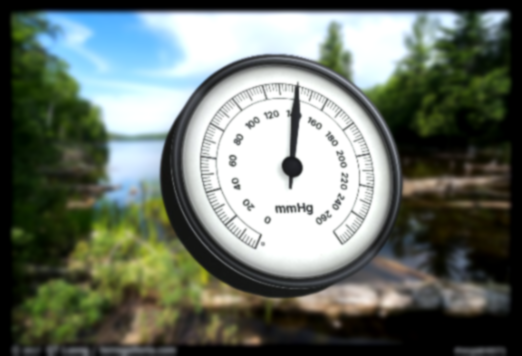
140 mmHg
